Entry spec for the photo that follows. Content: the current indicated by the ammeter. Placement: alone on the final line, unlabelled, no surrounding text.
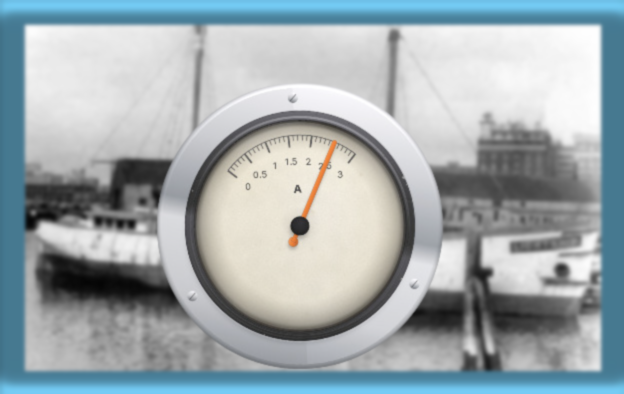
2.5 A
